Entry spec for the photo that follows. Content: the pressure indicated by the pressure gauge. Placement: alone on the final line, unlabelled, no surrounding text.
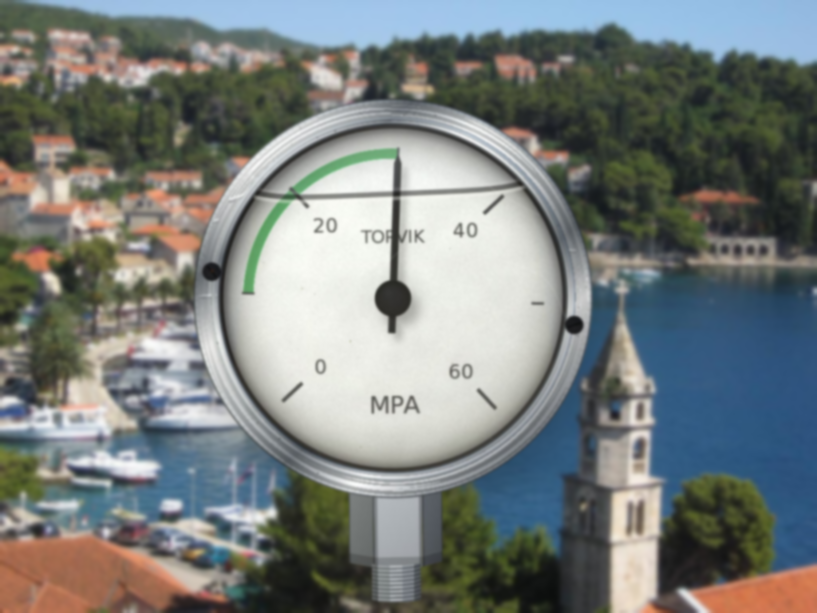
30 MPa
